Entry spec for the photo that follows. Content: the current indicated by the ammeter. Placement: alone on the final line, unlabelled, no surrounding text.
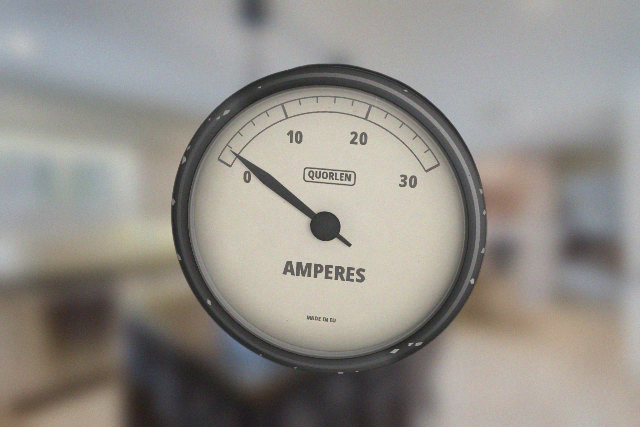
2 A
